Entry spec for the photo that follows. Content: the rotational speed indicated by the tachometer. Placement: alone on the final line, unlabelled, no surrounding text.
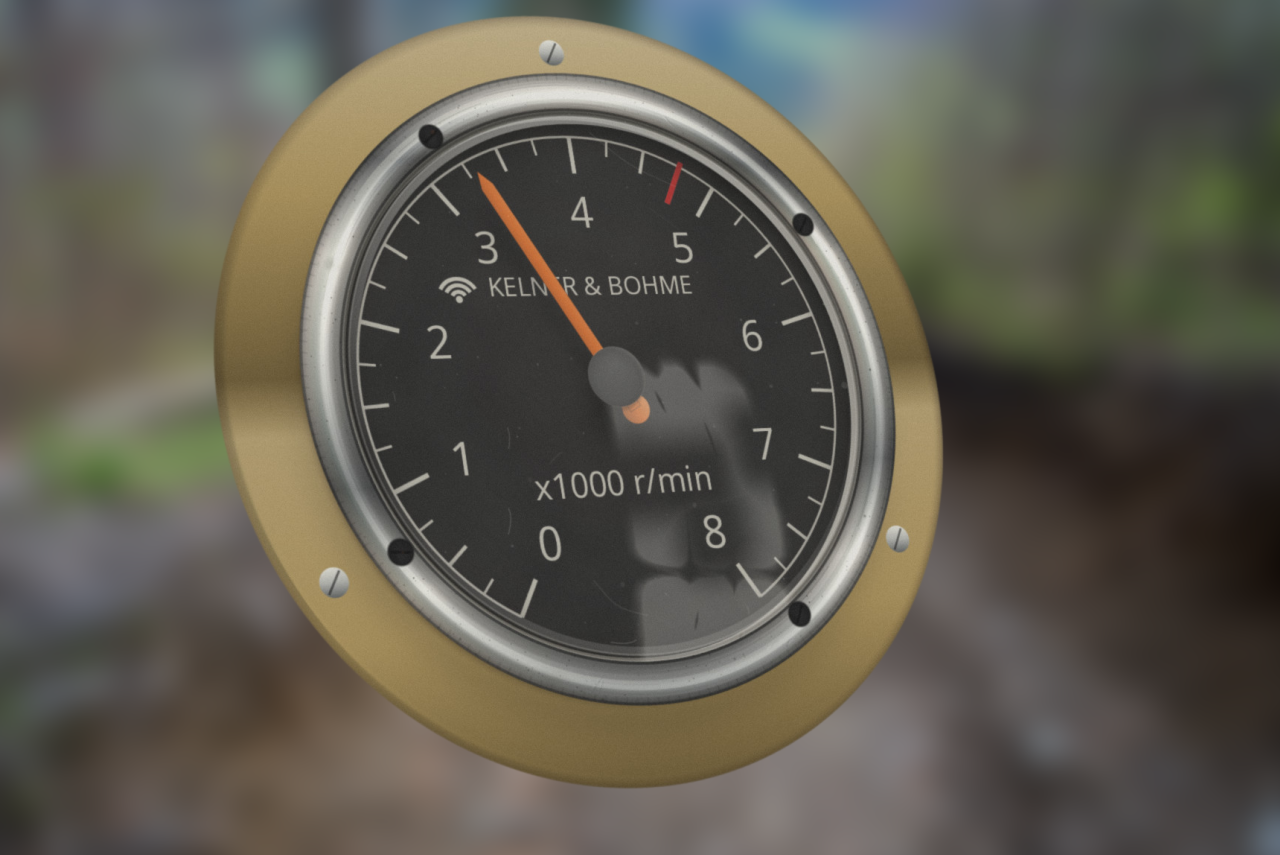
3250 rpm
